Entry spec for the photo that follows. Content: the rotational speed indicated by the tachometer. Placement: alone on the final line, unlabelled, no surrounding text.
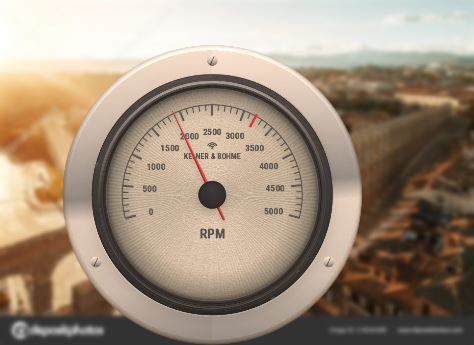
1900 rpm
